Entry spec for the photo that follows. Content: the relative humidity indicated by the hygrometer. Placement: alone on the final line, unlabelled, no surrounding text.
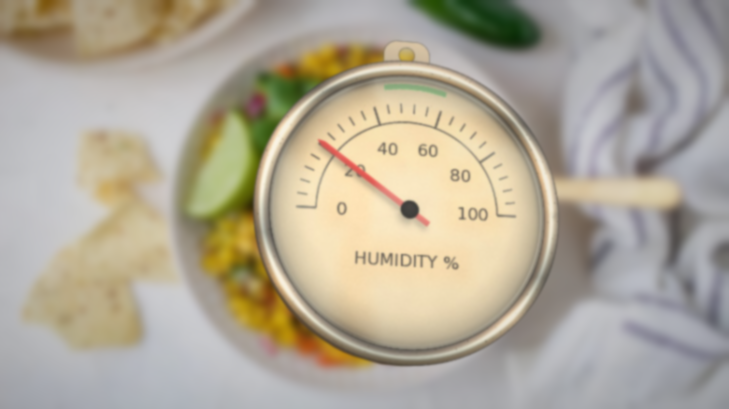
20 %
